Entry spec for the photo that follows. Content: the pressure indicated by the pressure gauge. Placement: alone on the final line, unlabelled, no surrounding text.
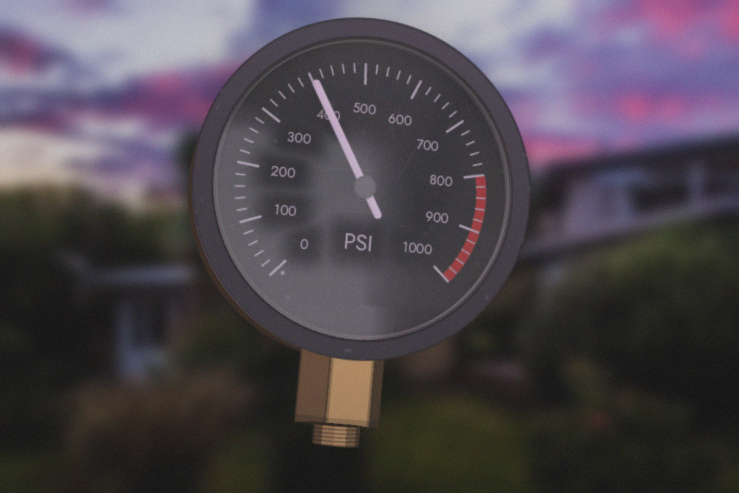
400 psi
